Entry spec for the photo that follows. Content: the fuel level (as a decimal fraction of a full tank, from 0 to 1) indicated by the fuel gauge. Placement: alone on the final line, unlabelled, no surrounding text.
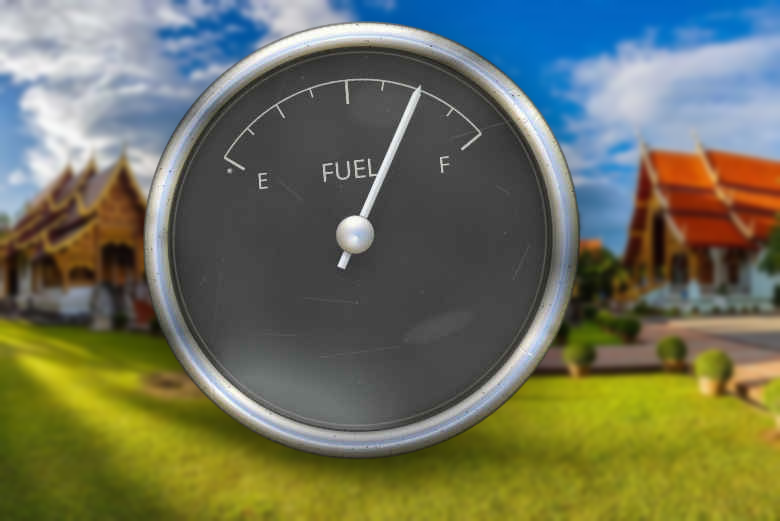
0.75
